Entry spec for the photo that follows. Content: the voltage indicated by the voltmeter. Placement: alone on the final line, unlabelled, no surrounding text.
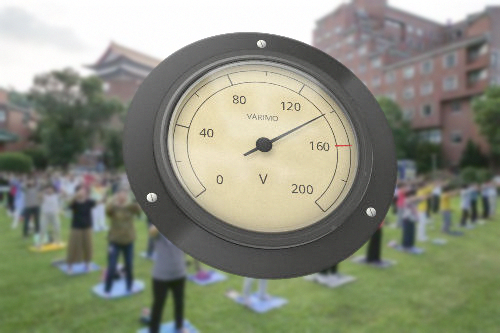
140 V
